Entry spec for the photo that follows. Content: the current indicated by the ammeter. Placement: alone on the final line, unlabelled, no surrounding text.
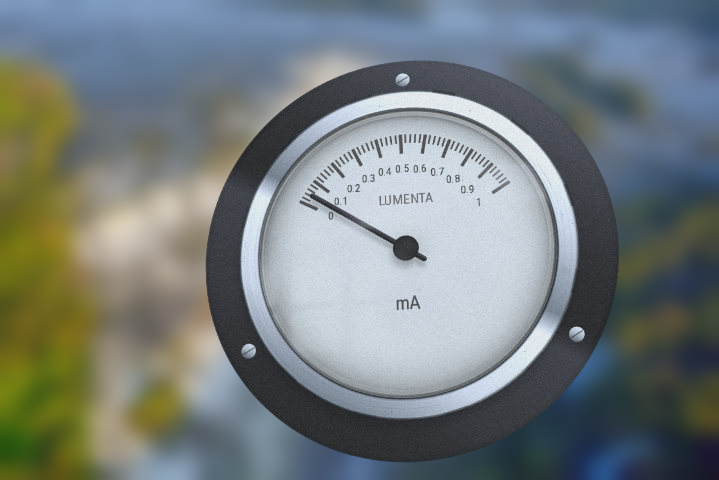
0.04 mA
